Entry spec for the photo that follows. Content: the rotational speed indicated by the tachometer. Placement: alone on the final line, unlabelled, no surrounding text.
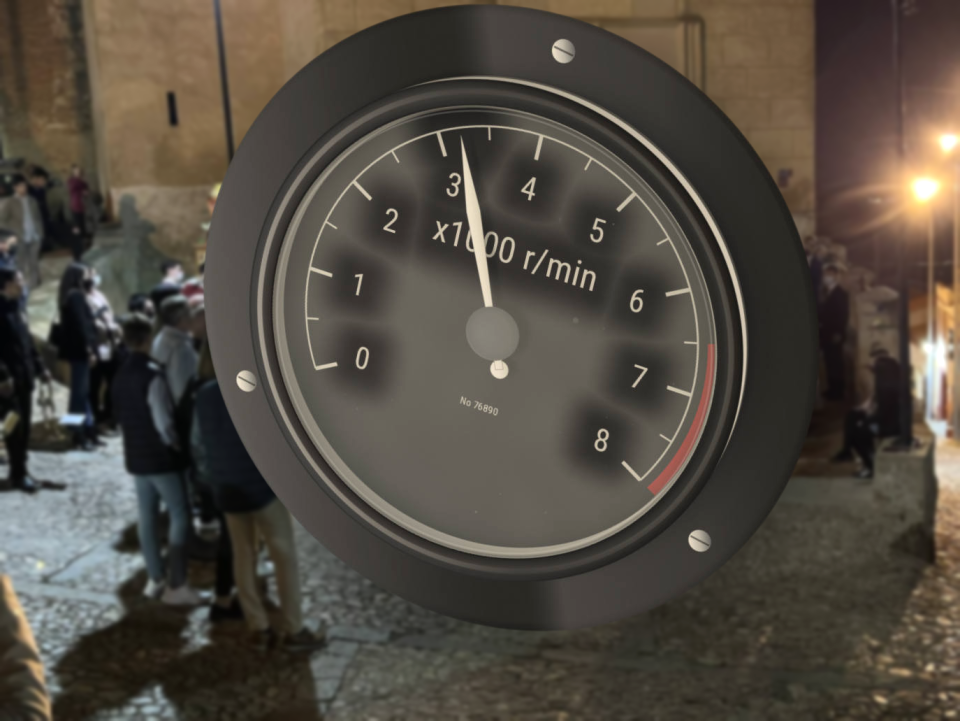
3250 rpm
